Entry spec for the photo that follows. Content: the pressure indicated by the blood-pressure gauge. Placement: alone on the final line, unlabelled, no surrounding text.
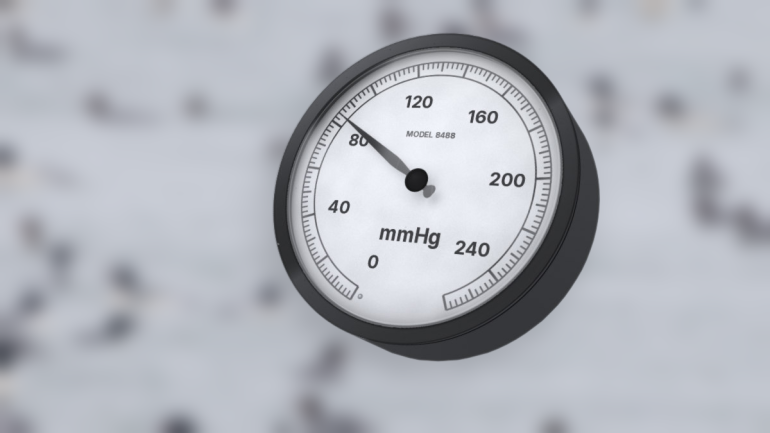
84 mmHg
